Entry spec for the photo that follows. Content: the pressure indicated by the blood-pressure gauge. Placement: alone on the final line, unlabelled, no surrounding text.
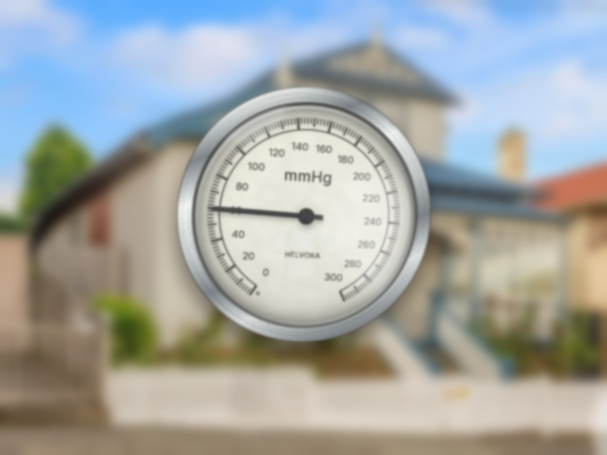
60 mmHg
